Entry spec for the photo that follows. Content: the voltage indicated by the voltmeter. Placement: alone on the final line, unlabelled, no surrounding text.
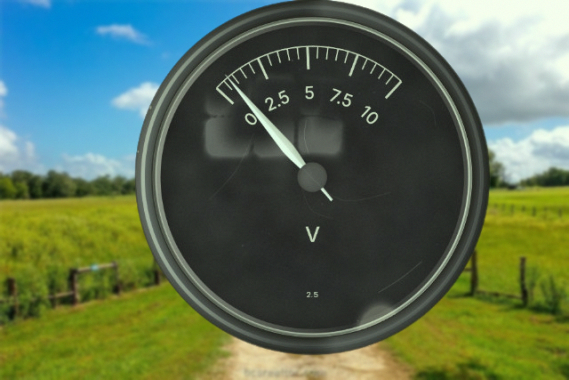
0.75 V
